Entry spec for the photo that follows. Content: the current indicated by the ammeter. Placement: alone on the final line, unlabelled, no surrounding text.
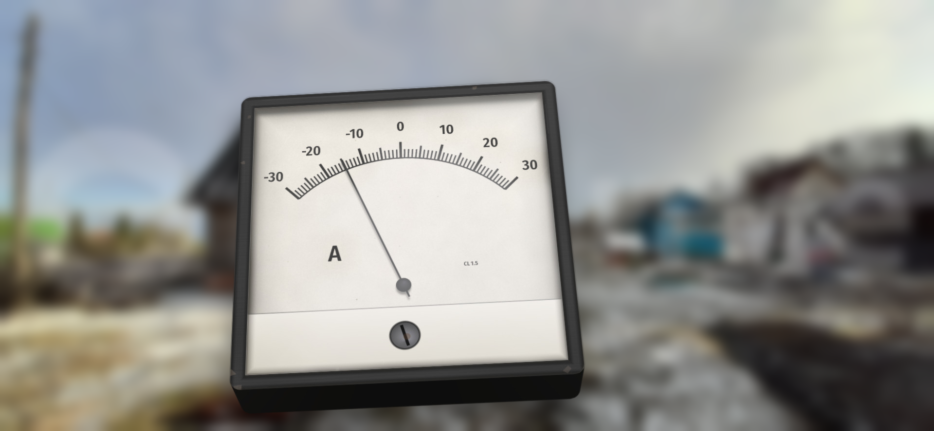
-15 A
